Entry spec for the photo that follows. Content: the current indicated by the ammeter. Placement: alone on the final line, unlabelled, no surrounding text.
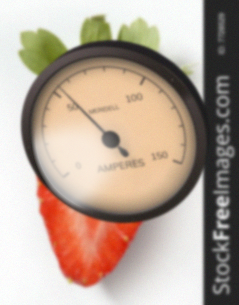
55 A
